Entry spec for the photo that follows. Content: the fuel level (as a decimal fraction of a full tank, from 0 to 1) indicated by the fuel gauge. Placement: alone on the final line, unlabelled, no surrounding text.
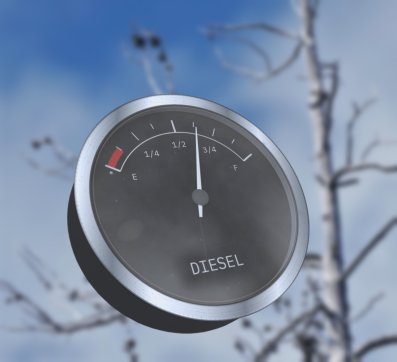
0.625
